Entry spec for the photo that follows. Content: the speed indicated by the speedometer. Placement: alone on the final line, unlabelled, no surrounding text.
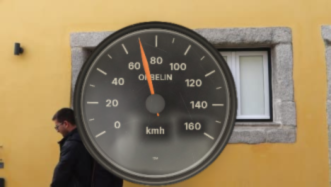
70 km/h
